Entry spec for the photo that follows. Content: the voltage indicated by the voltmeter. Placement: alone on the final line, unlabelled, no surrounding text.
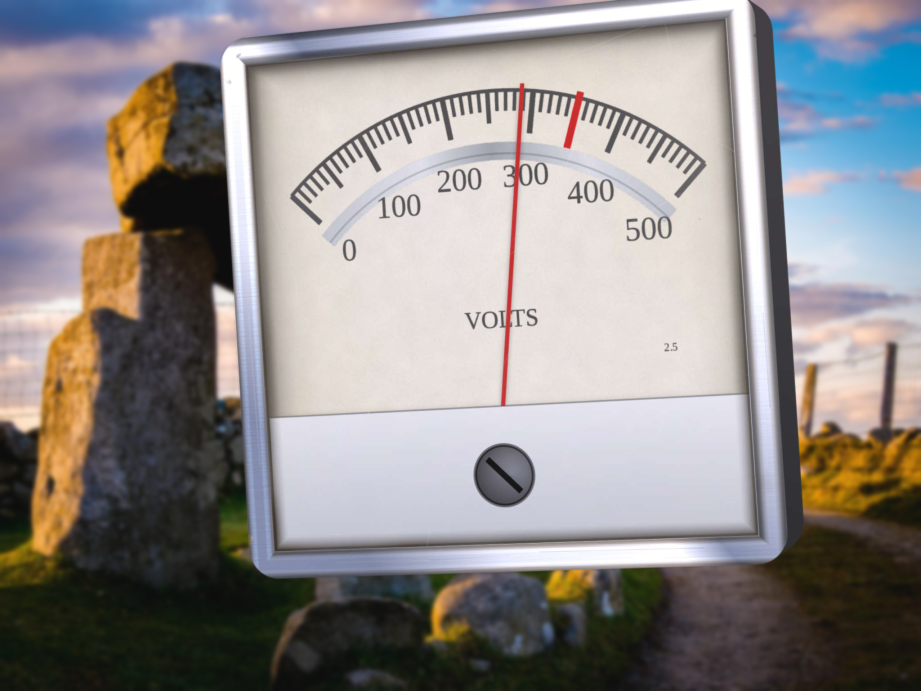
290 V
